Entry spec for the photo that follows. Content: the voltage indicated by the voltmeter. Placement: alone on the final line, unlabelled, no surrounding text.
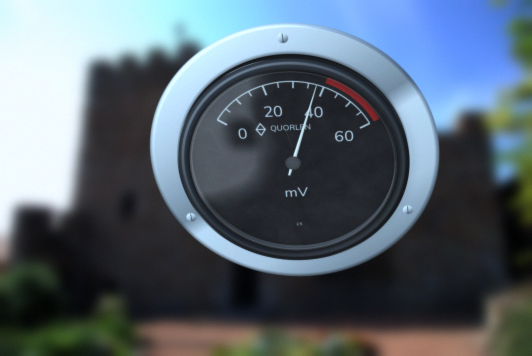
37.5 mV
